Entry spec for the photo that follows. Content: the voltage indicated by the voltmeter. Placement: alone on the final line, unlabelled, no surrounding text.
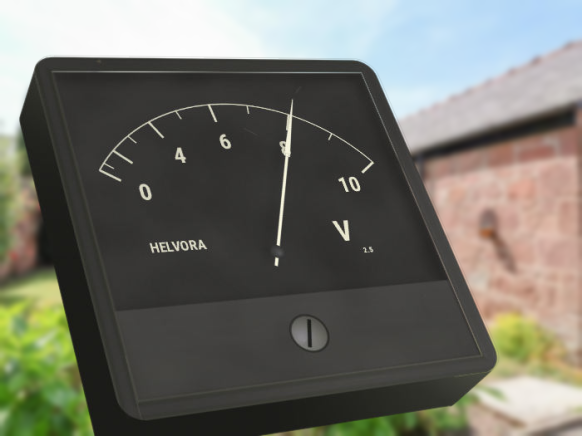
8 V
